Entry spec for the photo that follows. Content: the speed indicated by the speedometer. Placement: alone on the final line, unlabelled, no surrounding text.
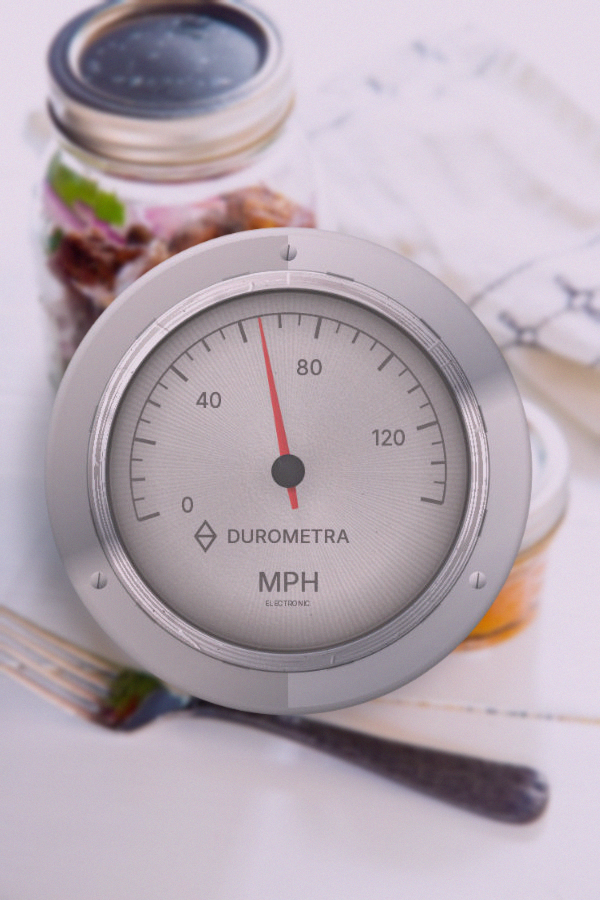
65 mph
